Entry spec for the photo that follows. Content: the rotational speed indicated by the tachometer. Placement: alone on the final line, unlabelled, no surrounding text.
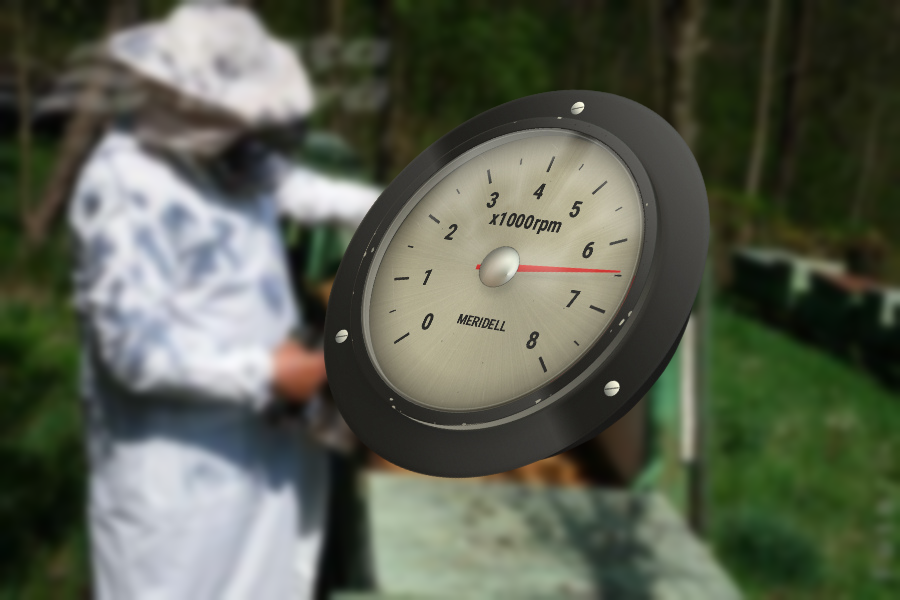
6500 rpm
